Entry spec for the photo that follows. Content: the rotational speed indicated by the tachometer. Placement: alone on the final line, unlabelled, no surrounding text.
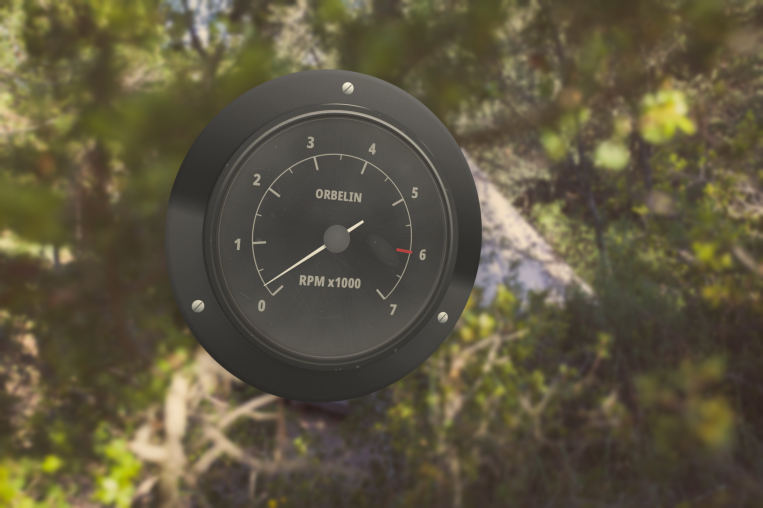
250 rpm
